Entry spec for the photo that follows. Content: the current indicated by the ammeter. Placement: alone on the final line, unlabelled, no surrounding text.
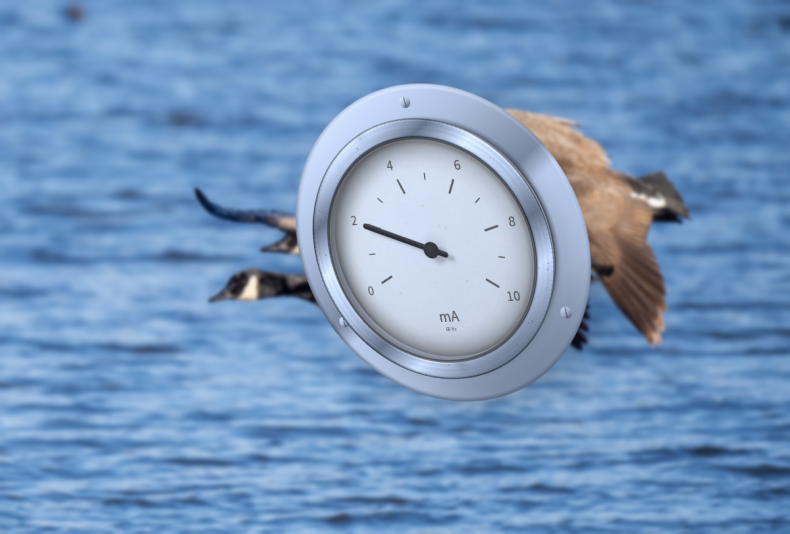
2 mA
